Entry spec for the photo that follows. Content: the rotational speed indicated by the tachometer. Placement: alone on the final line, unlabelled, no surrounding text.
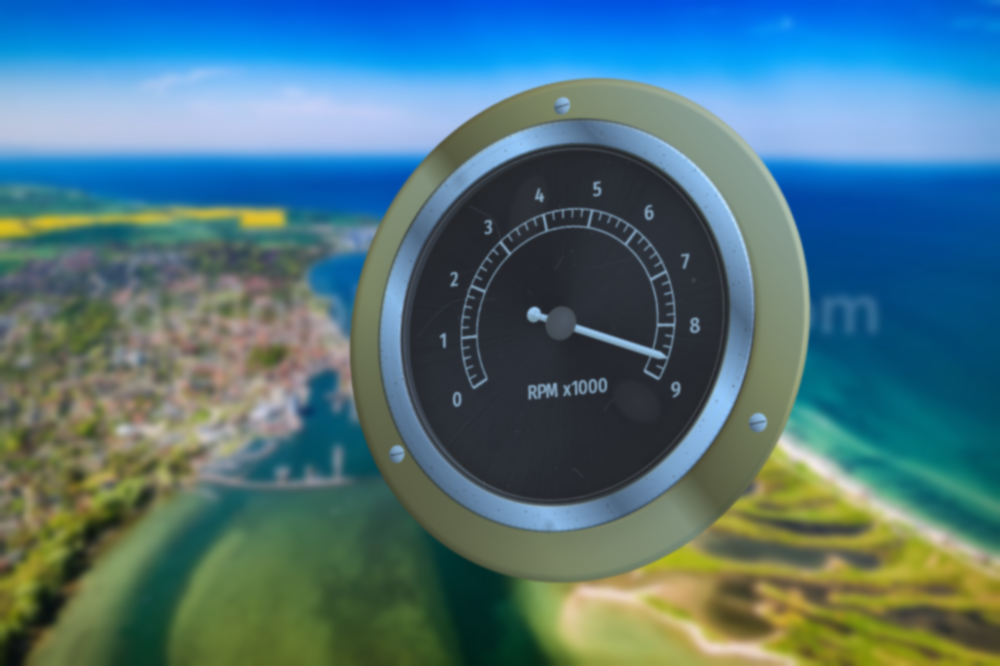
8600 rpm
